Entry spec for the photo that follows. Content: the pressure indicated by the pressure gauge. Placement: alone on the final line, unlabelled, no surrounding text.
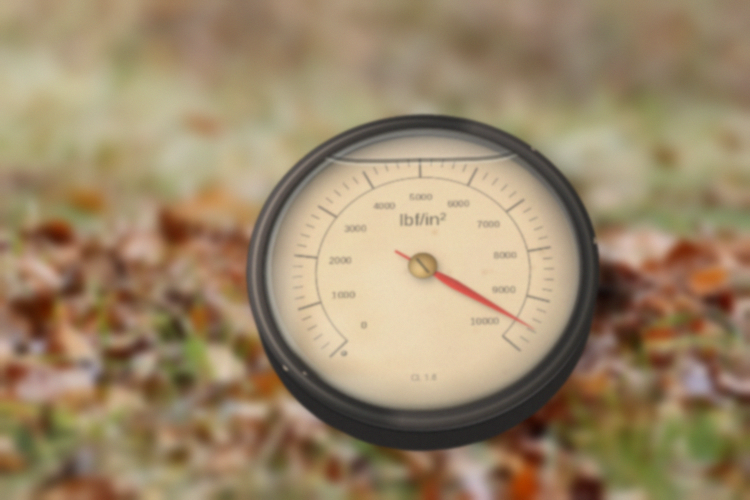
9600 psi
